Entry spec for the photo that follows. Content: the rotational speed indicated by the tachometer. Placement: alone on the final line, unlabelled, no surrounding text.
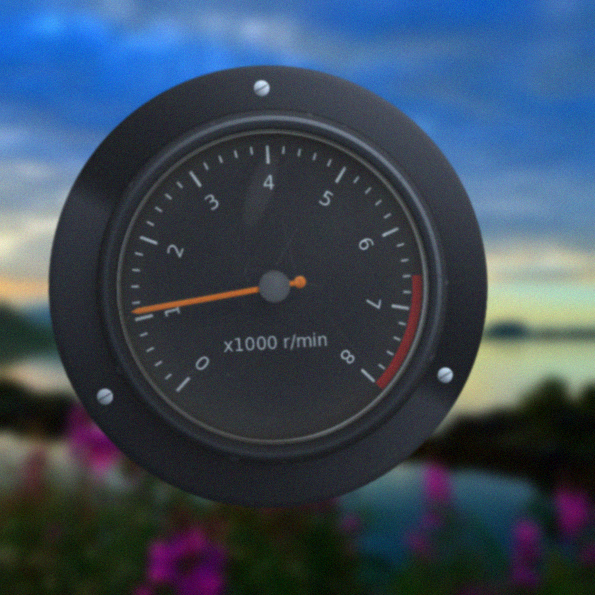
1100 rpm
